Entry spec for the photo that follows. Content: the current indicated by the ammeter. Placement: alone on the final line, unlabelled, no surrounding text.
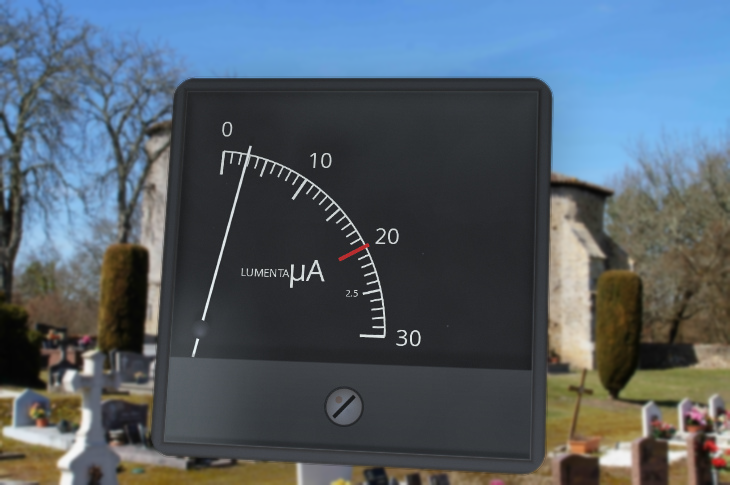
3 µA
